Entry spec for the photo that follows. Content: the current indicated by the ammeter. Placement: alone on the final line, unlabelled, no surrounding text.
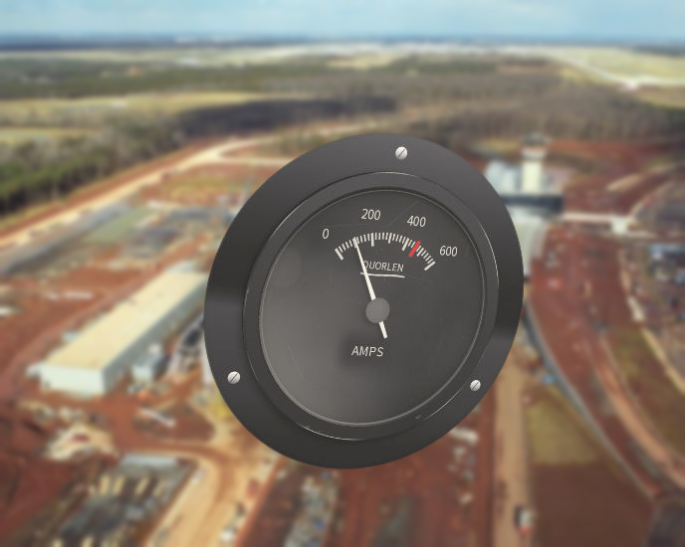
100 A
